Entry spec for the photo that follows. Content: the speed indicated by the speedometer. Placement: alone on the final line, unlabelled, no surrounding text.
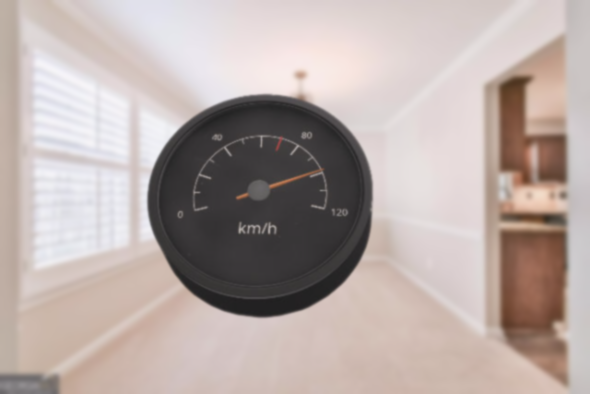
100 km/h
